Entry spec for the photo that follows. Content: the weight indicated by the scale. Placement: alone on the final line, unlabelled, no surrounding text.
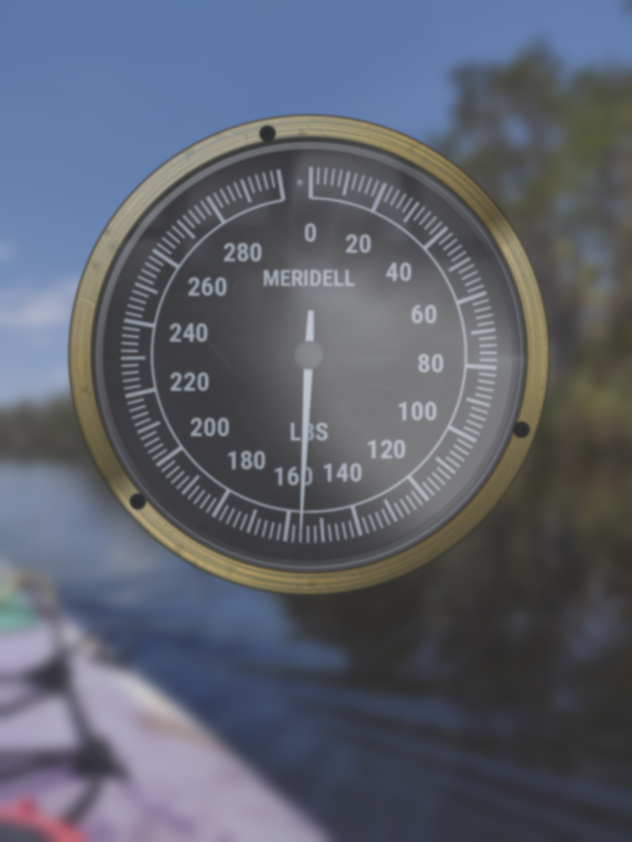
156 lb
